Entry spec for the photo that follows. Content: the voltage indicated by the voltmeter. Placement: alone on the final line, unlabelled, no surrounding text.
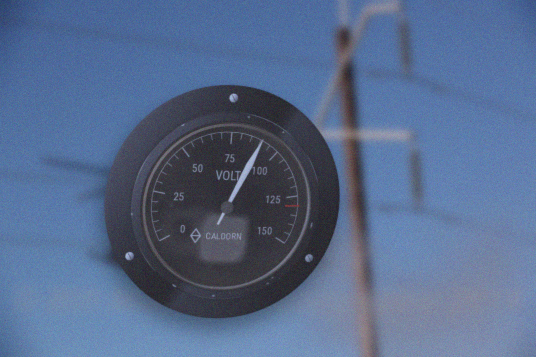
90 V
